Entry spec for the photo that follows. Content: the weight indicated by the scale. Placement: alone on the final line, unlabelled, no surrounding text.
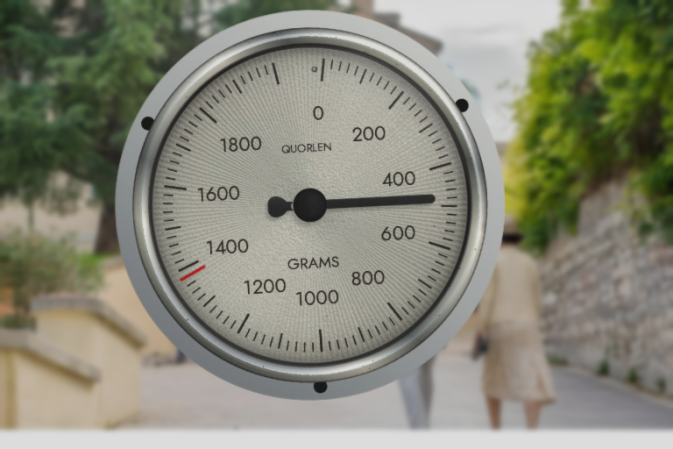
480 g
